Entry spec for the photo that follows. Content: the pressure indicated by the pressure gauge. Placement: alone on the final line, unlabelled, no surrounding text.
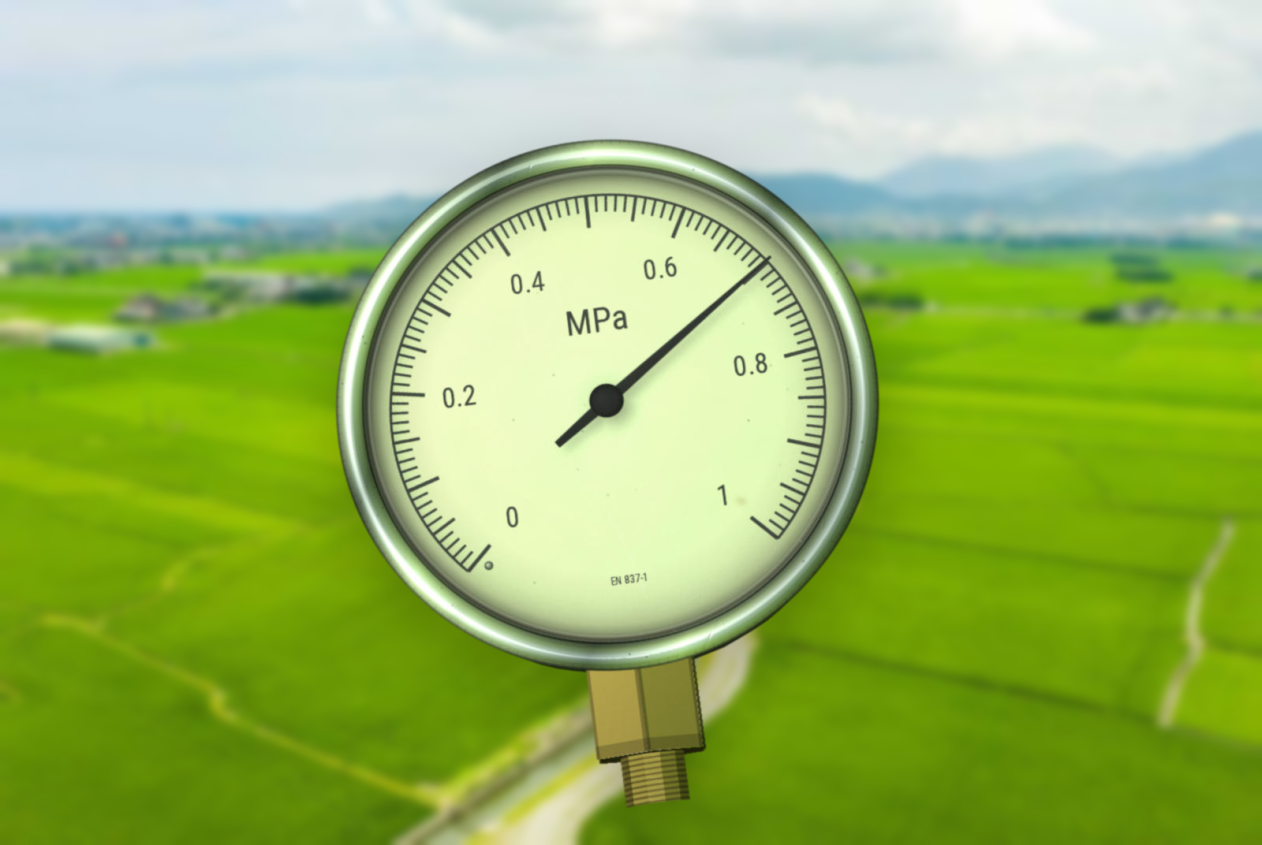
0.7 MPa
